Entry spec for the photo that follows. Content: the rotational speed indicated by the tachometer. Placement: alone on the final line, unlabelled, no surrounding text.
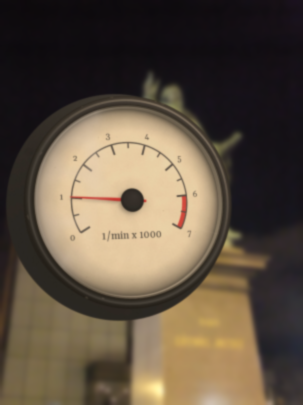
1000 rpm
